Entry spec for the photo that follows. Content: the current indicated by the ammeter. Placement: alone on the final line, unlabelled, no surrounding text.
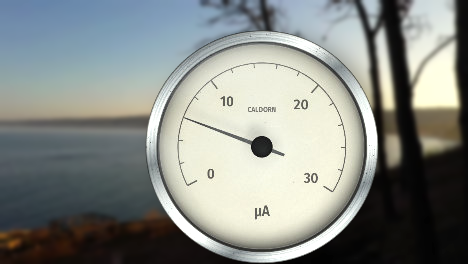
6 µA
